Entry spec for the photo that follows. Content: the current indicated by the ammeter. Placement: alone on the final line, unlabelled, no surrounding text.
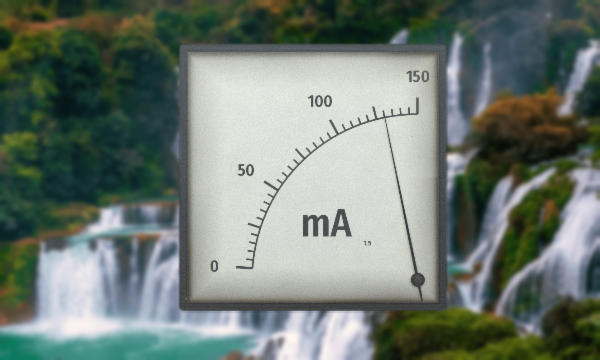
130 mA
